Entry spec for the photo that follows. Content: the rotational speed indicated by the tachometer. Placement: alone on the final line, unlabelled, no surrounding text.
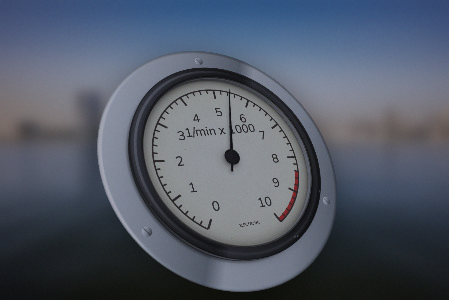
5400 rpm
